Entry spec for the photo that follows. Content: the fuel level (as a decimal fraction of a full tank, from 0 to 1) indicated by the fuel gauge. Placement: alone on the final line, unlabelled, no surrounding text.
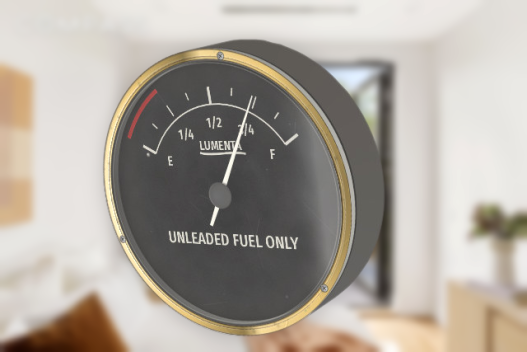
0.75
